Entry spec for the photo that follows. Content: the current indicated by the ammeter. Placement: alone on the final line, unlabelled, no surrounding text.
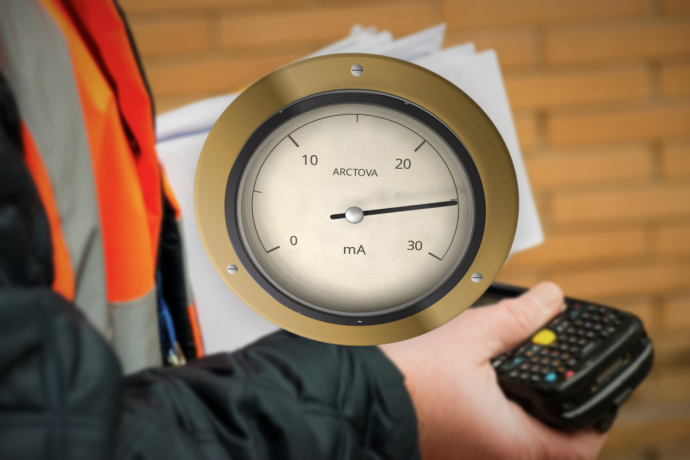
25 mA
